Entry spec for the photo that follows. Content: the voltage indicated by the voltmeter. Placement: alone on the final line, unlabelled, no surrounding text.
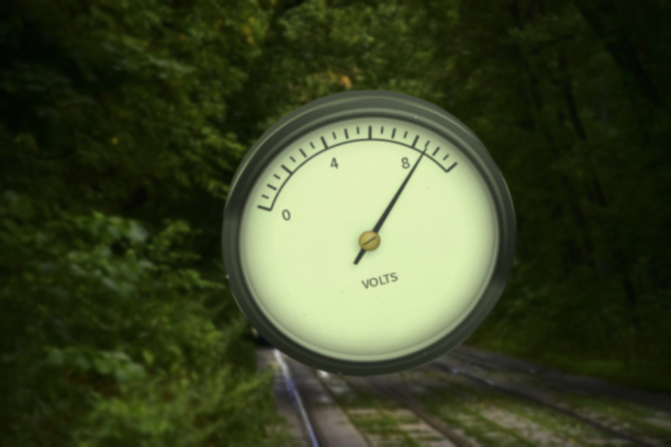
8.5 V
